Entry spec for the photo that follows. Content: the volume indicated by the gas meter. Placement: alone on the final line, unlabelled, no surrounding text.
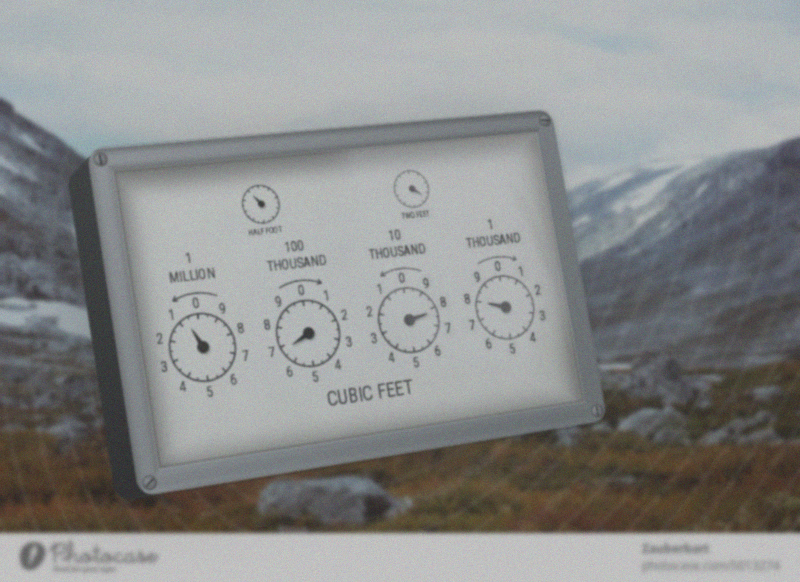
67800 ft³
